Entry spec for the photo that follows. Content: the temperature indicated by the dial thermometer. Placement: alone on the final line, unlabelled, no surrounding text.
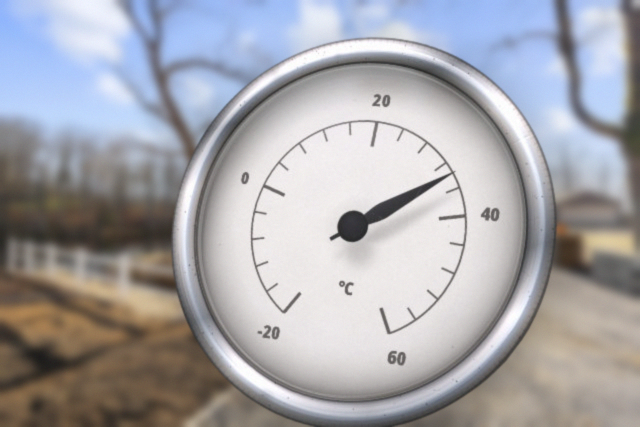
34 °C
